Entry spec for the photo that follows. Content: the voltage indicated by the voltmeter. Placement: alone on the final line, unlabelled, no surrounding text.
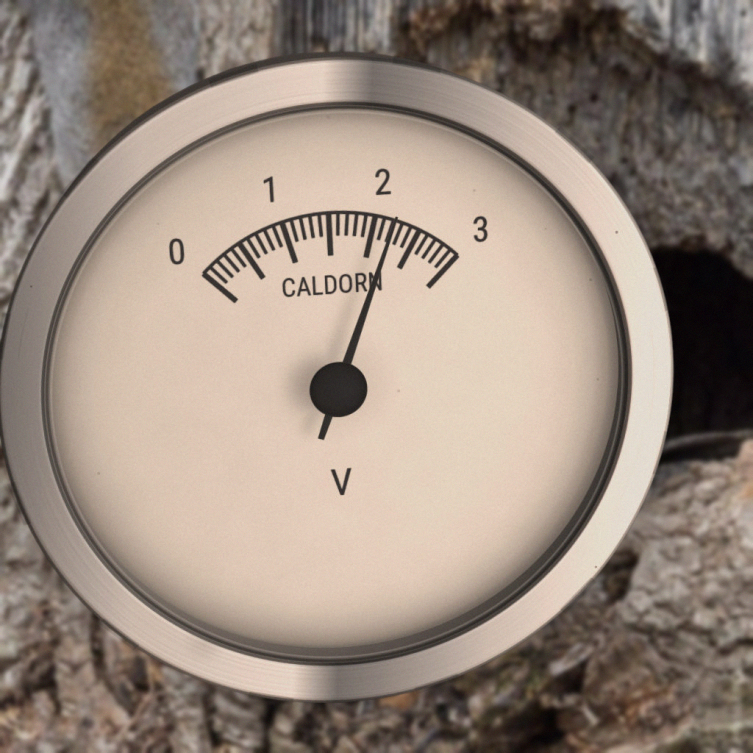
2.2 V
